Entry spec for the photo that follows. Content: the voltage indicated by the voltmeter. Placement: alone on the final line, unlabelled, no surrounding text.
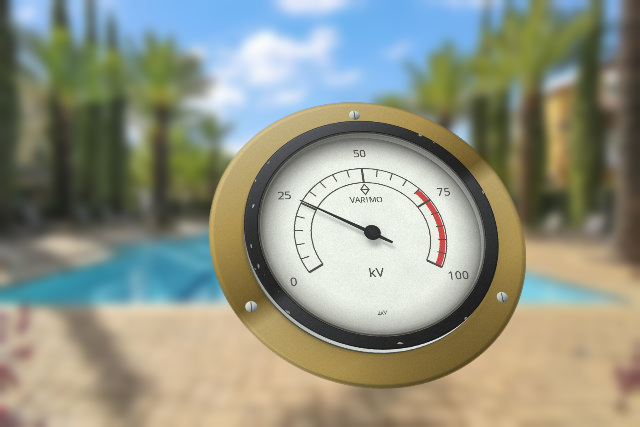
25 kV
